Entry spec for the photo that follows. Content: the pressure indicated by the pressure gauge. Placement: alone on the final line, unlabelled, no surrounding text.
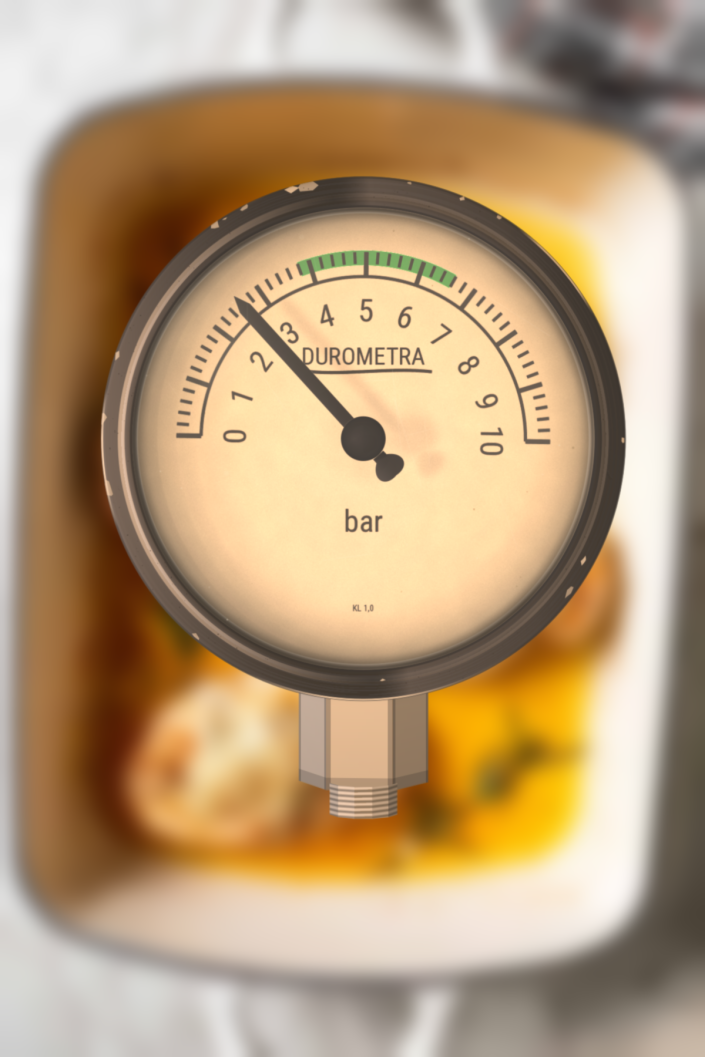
2.6 bar
